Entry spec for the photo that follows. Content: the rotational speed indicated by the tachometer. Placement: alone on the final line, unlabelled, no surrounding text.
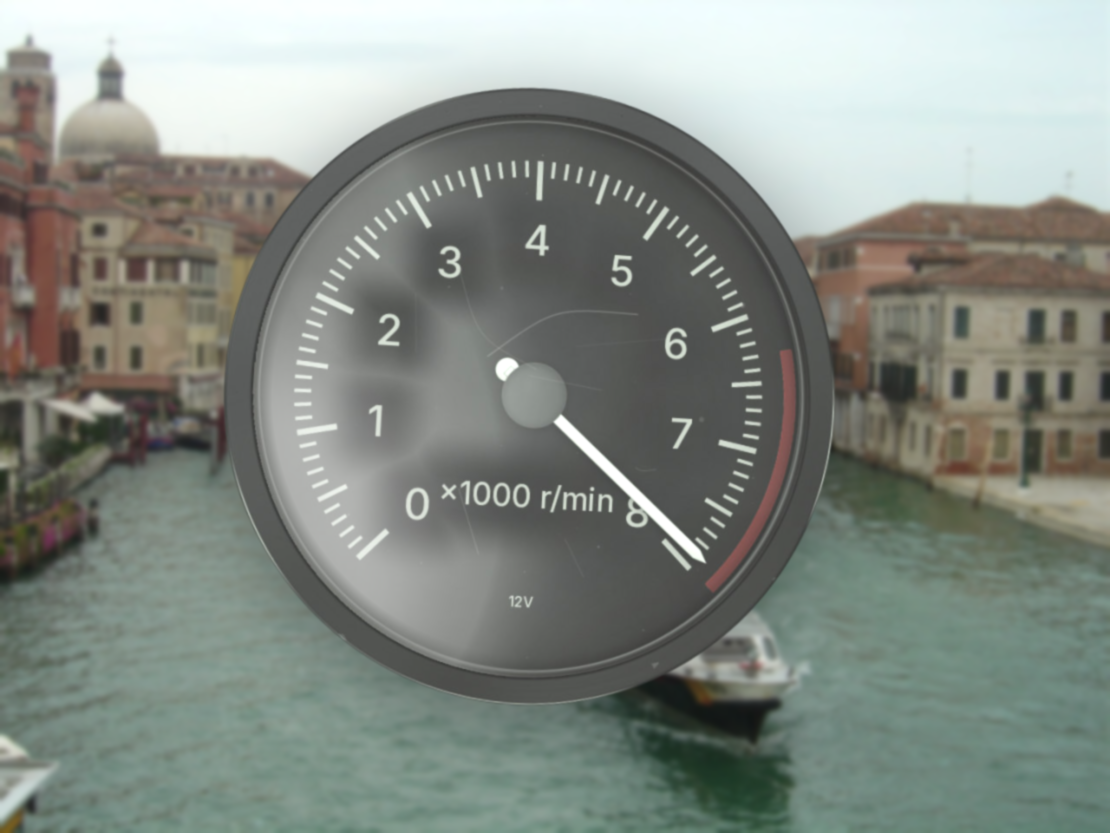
7900 rpm
